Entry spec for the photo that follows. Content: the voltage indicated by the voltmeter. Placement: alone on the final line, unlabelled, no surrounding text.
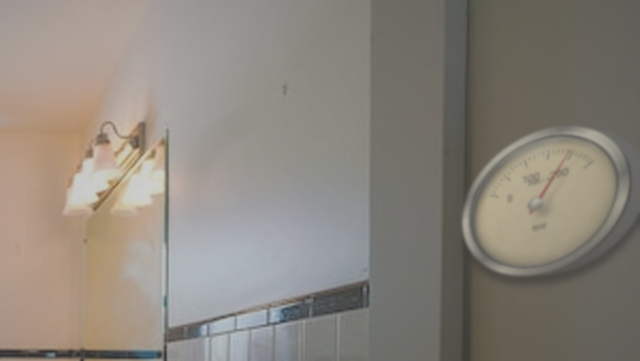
200 mV
